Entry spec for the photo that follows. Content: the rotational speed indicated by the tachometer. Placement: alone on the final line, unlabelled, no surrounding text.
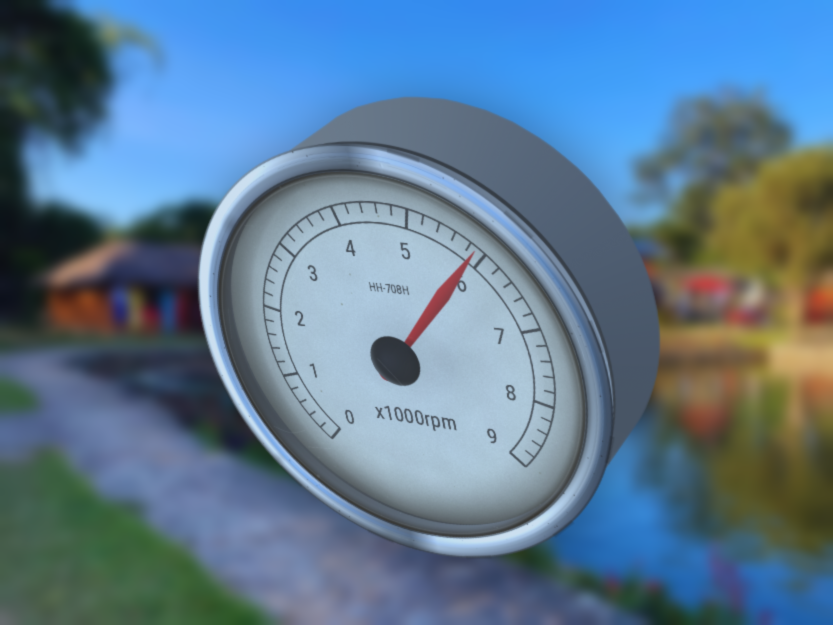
5900 rpm
